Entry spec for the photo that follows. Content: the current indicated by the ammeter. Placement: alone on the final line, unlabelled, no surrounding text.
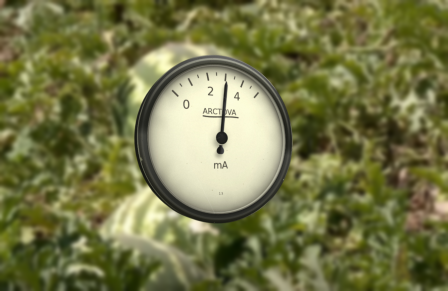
3 mA
